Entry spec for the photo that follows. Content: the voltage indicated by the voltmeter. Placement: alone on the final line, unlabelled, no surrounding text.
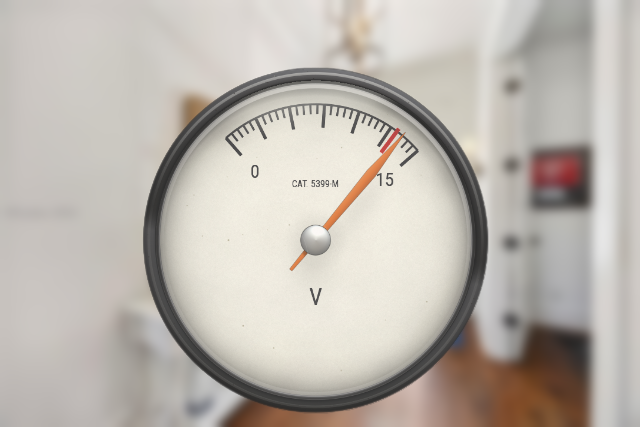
13.5 V
